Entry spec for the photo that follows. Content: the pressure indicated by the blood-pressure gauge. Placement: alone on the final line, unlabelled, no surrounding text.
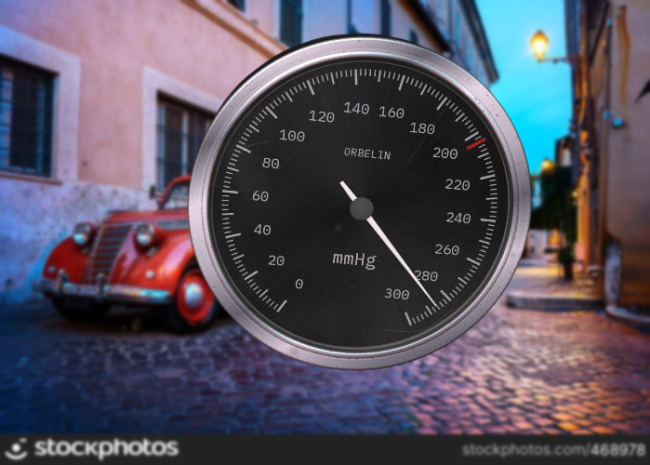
286 mmHg
